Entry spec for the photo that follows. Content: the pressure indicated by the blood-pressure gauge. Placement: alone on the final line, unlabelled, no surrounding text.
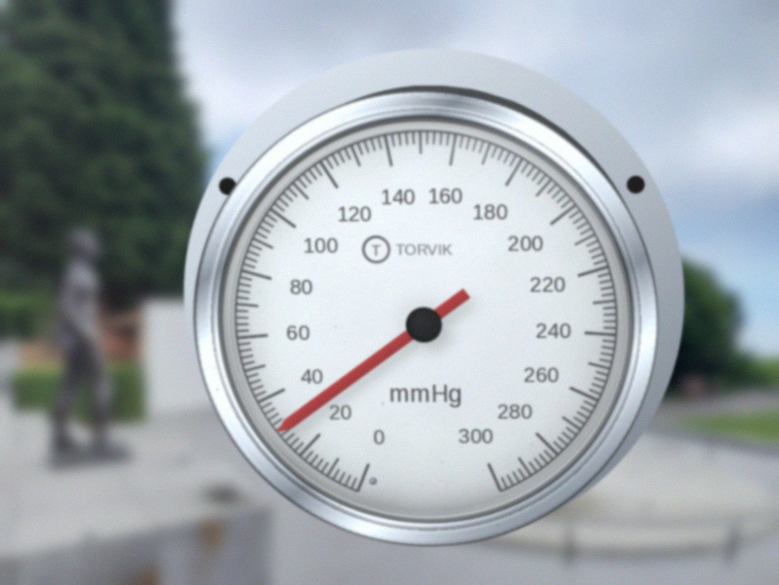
30 mmHg
